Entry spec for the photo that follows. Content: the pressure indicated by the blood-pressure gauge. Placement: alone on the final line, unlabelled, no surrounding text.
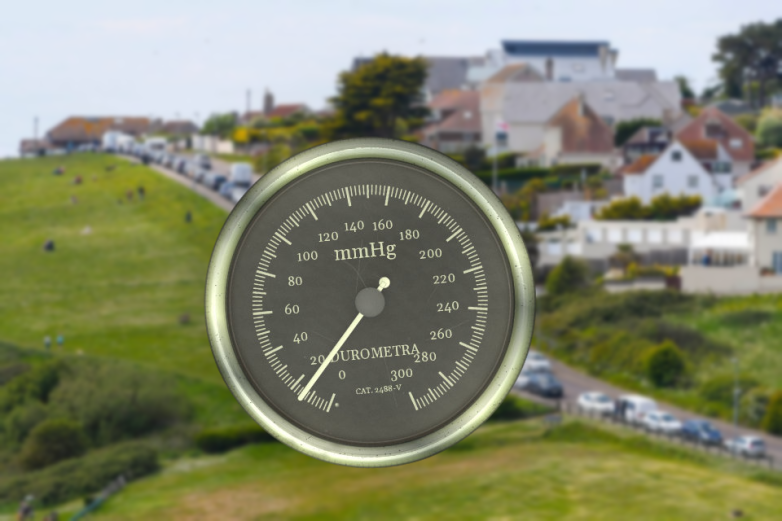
14 mmHg
